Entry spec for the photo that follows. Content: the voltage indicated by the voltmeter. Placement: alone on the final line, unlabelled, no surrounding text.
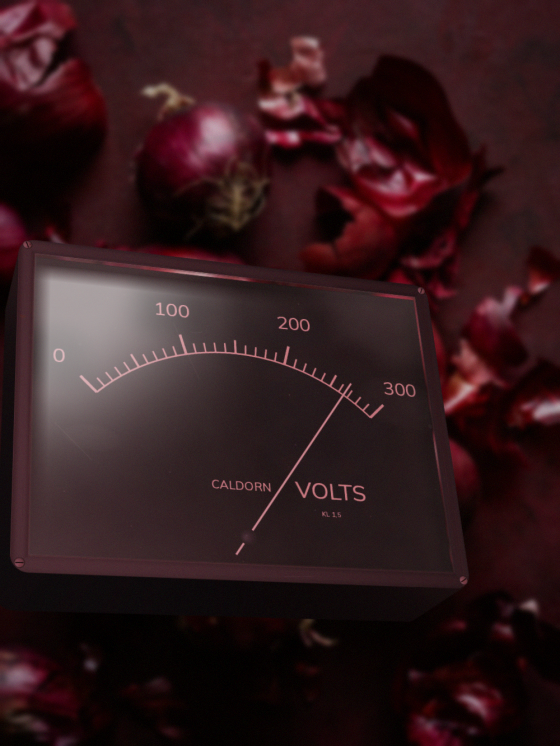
265 V
